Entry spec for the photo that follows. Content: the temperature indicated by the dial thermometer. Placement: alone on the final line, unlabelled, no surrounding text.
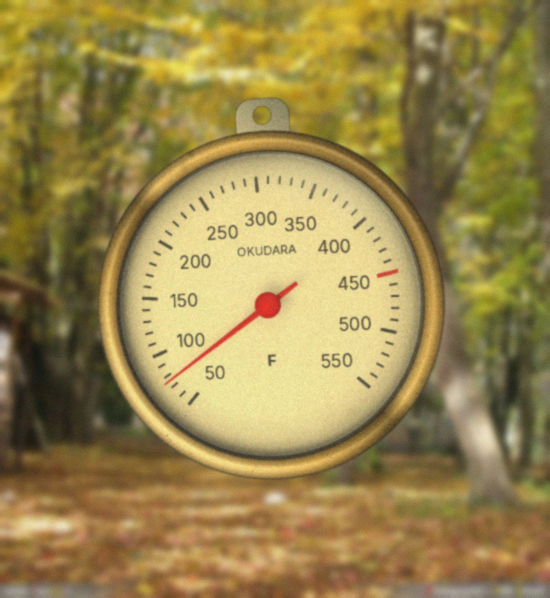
75 °F
